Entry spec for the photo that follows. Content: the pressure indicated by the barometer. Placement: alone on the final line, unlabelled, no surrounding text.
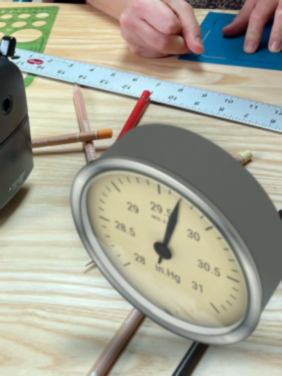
29.7 inHg
